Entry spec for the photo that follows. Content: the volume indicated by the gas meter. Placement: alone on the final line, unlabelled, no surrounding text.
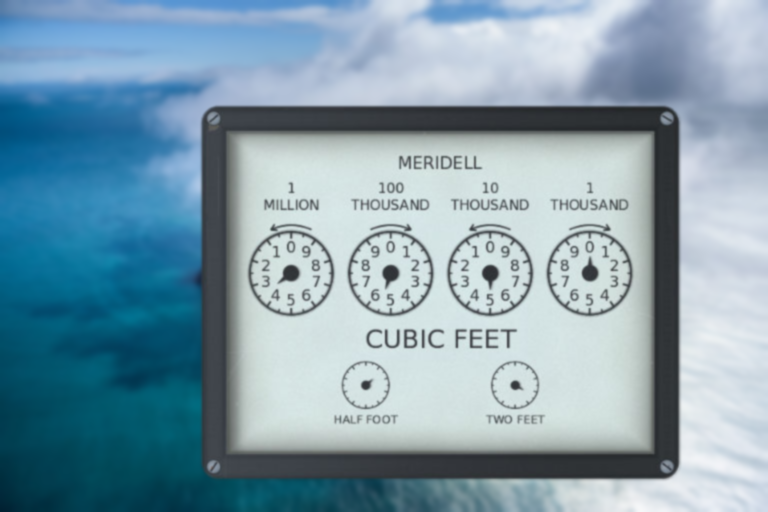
355000 ft³
